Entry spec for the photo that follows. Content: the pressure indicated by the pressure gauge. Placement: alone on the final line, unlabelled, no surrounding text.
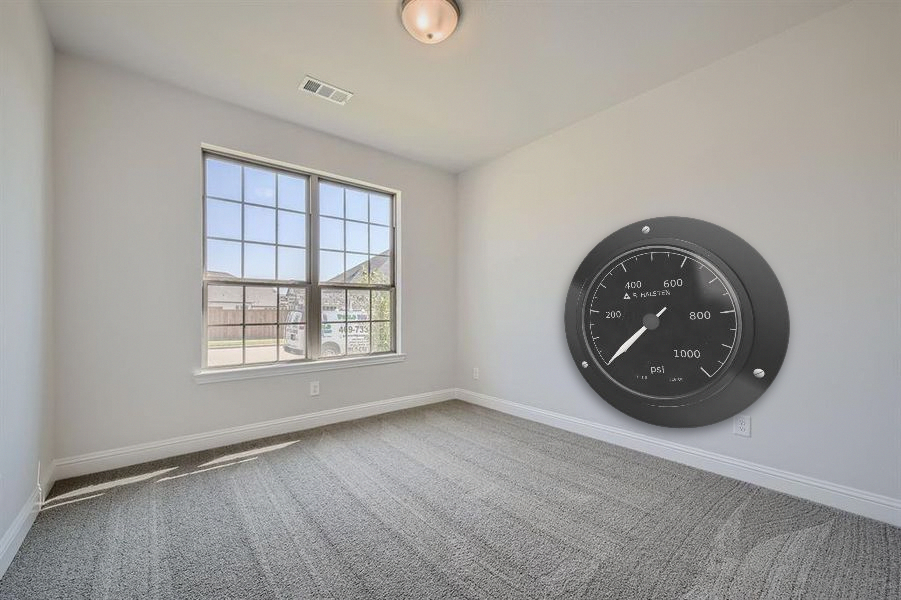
0 psi
